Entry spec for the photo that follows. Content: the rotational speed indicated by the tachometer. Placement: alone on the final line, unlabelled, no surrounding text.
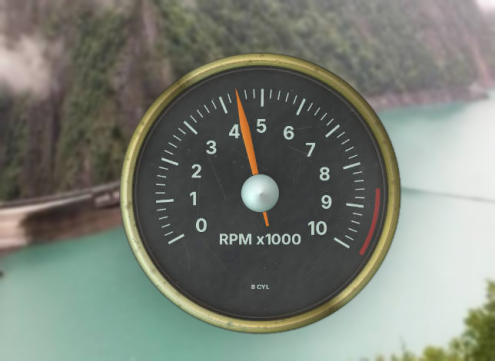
4400 rpm
